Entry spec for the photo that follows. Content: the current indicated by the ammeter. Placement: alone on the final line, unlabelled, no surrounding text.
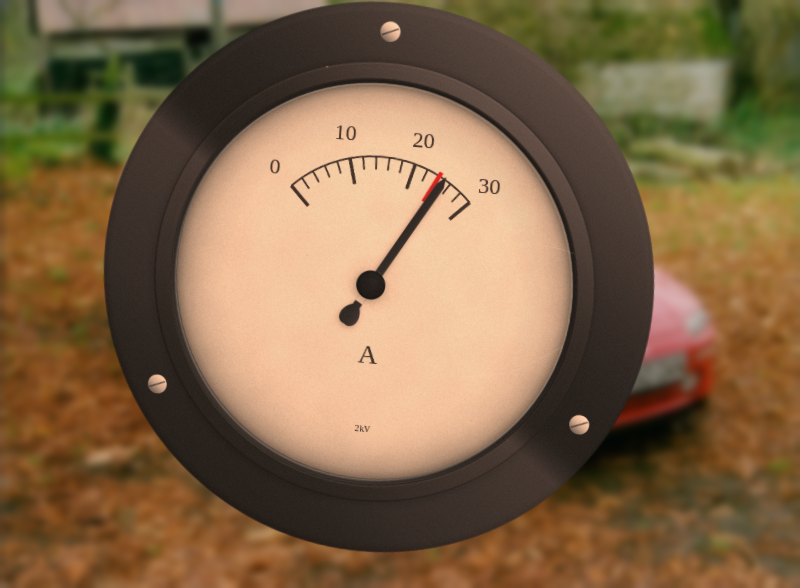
25 A
